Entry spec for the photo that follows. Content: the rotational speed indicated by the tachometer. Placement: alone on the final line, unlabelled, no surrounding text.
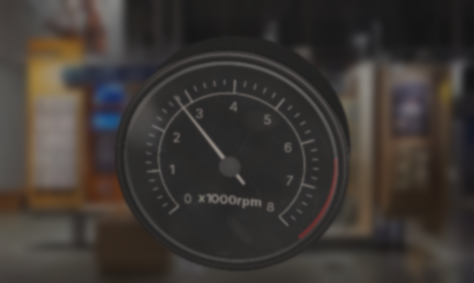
2800 rpm
